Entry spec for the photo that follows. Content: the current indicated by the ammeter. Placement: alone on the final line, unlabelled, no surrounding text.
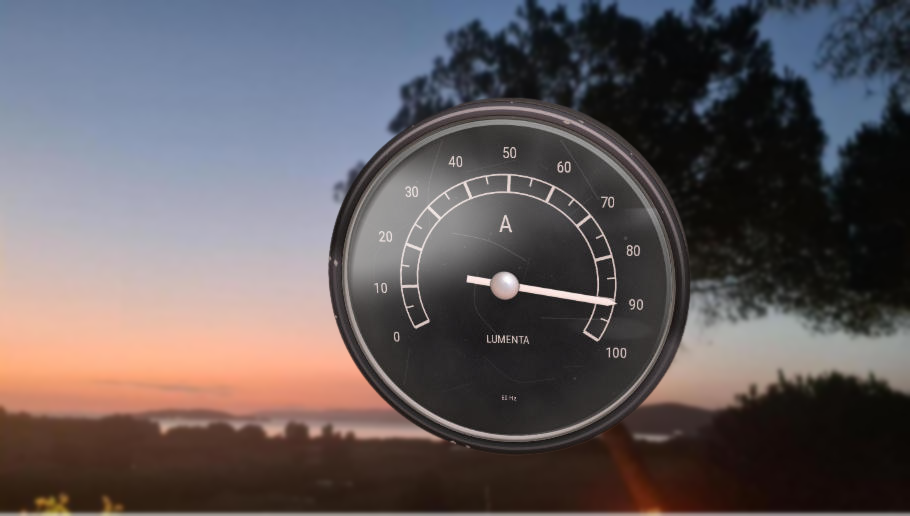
90 A
